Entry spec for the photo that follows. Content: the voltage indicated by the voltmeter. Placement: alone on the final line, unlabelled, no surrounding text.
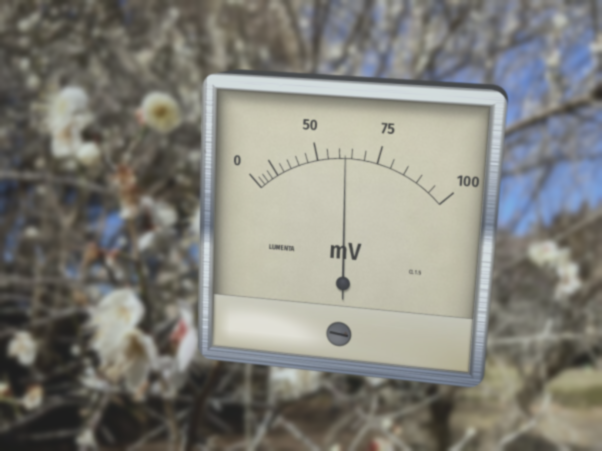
62.5 mV
